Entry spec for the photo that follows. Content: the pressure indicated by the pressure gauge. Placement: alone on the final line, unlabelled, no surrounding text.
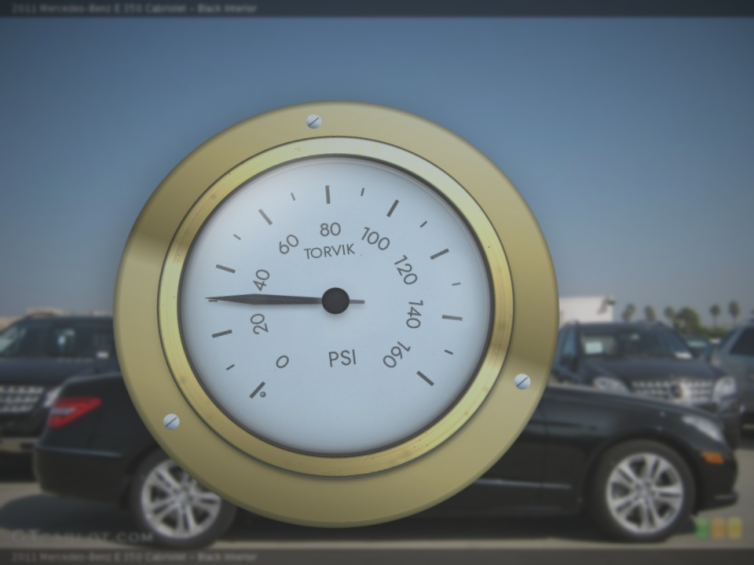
30 psi
